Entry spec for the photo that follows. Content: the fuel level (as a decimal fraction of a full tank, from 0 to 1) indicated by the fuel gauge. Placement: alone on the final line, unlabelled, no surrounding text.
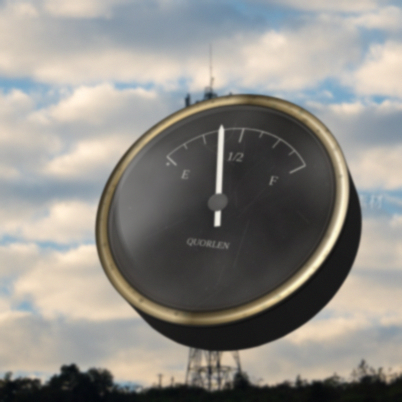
0.375
